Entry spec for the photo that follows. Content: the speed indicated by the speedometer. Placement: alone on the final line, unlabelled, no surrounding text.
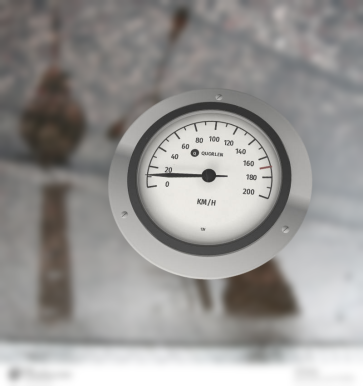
10 km/h
